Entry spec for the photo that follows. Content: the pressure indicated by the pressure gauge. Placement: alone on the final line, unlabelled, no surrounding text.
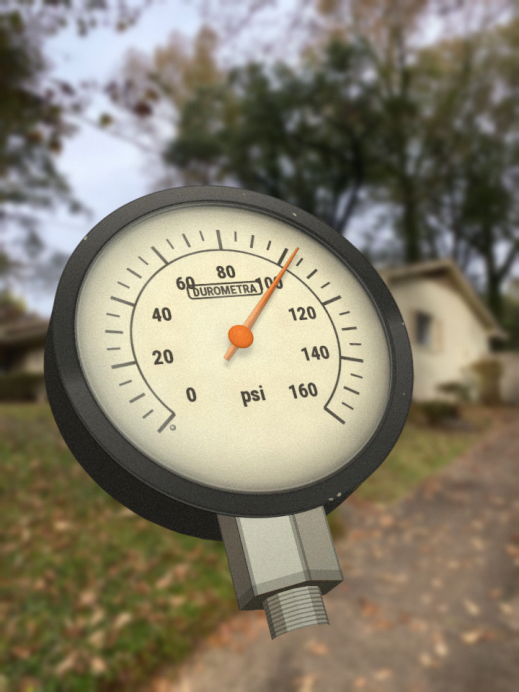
102.5 psi
